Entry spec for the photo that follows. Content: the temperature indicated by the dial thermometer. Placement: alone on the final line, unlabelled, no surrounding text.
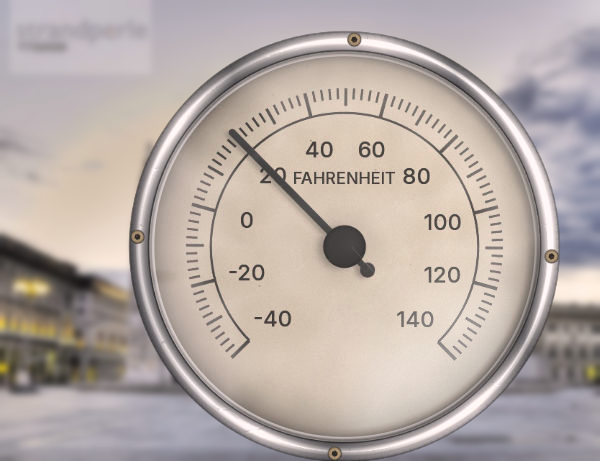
20 °F
